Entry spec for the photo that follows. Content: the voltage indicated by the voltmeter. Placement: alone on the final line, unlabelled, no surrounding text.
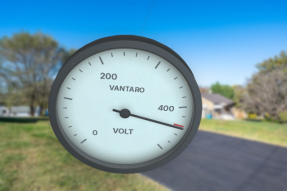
440 V
